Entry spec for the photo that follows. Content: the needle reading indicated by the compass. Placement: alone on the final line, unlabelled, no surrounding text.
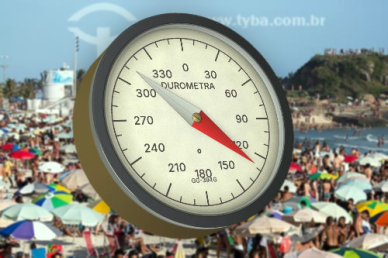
130 °
